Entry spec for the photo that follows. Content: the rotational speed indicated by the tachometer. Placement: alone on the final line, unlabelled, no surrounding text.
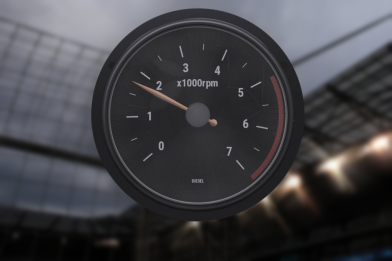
1750 rpm
